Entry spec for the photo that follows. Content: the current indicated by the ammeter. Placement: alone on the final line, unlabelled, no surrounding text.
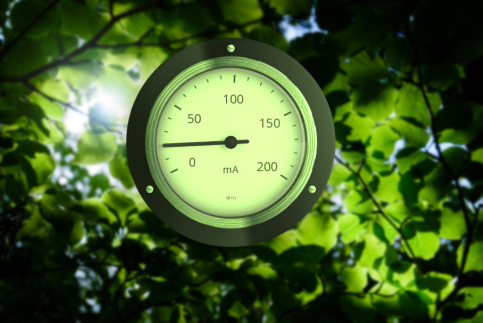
20 mA
